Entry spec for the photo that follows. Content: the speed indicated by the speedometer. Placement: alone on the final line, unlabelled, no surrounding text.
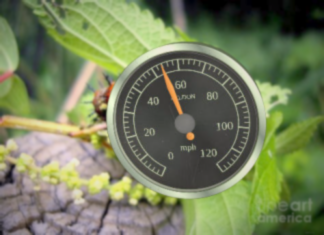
54 mph
